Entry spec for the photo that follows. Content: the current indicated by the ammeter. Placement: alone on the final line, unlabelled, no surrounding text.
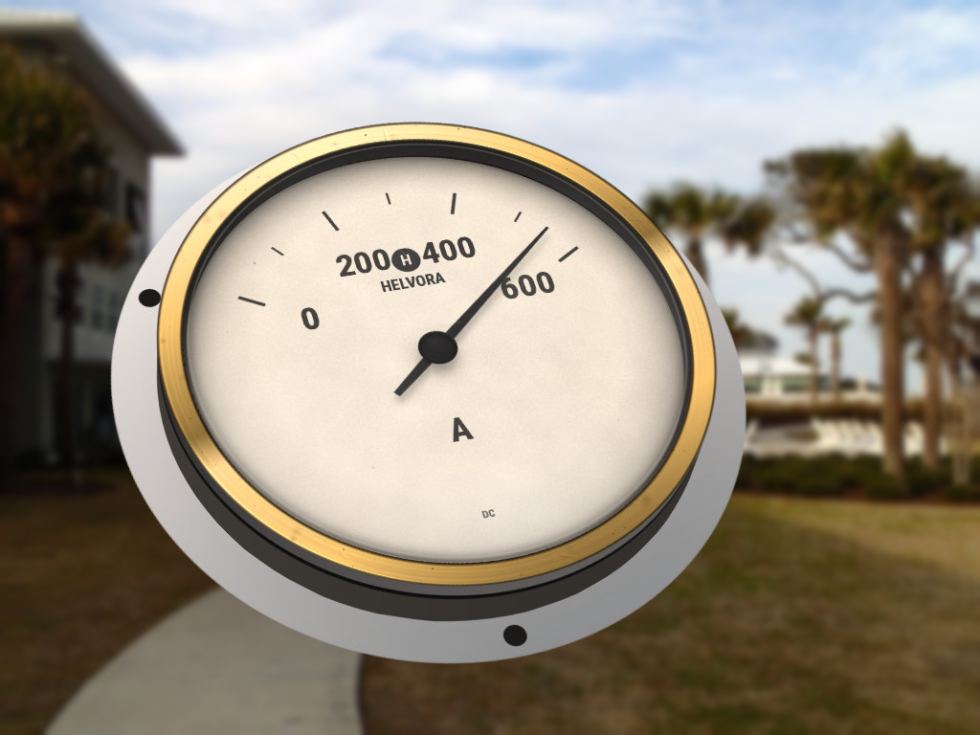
550 A
